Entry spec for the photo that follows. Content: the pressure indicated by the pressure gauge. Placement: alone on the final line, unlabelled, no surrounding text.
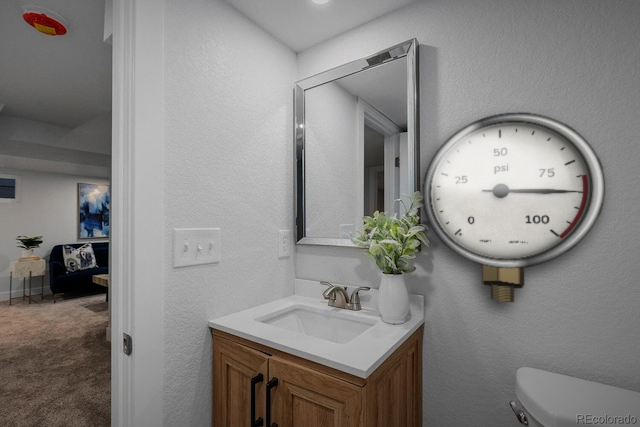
85 psi
